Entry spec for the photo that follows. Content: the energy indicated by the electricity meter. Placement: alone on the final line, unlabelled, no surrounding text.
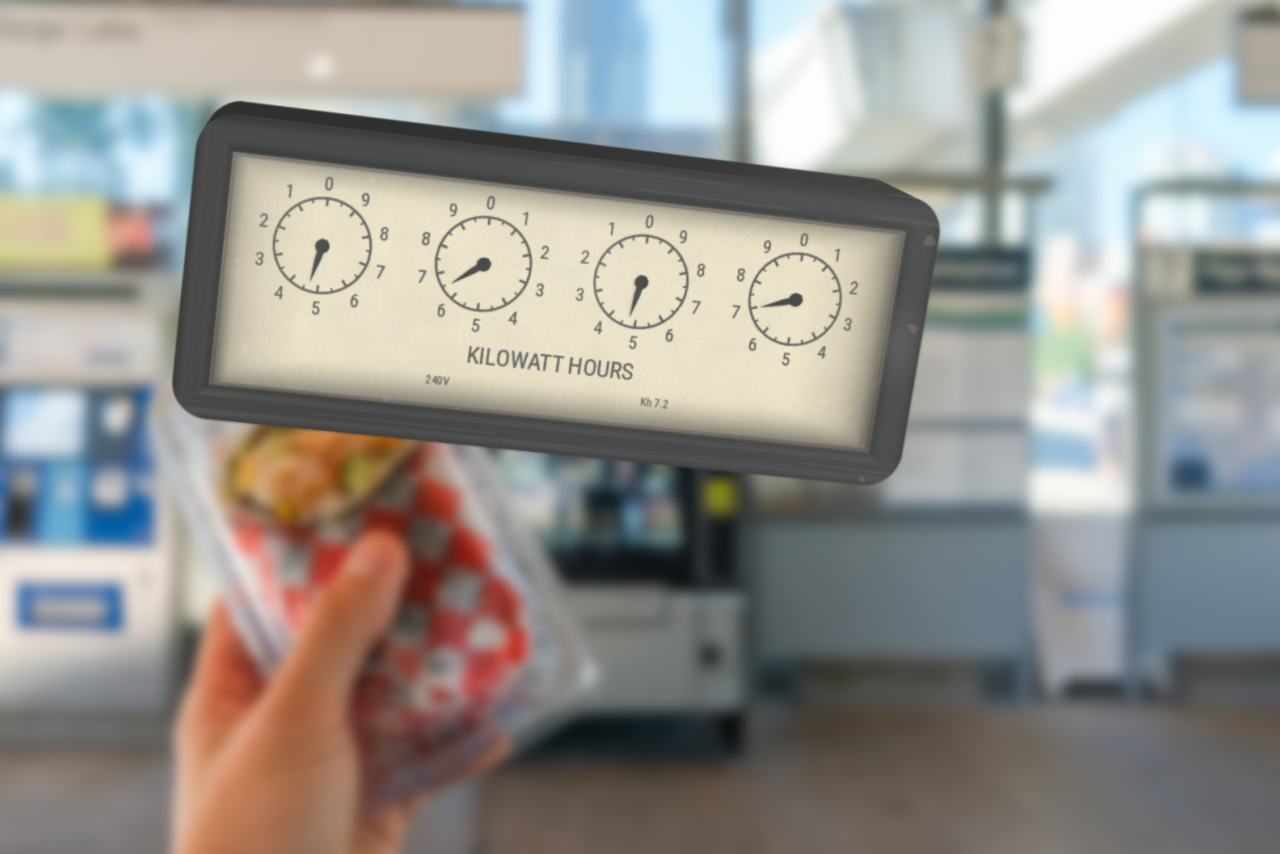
4647 kWh
